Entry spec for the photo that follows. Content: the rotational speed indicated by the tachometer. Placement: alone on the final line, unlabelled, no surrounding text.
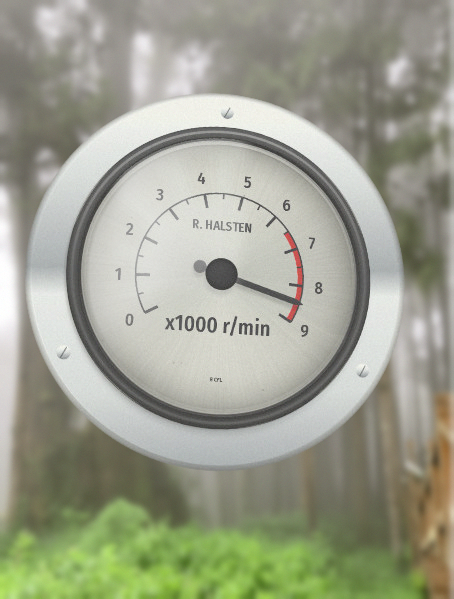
8500 rpm
